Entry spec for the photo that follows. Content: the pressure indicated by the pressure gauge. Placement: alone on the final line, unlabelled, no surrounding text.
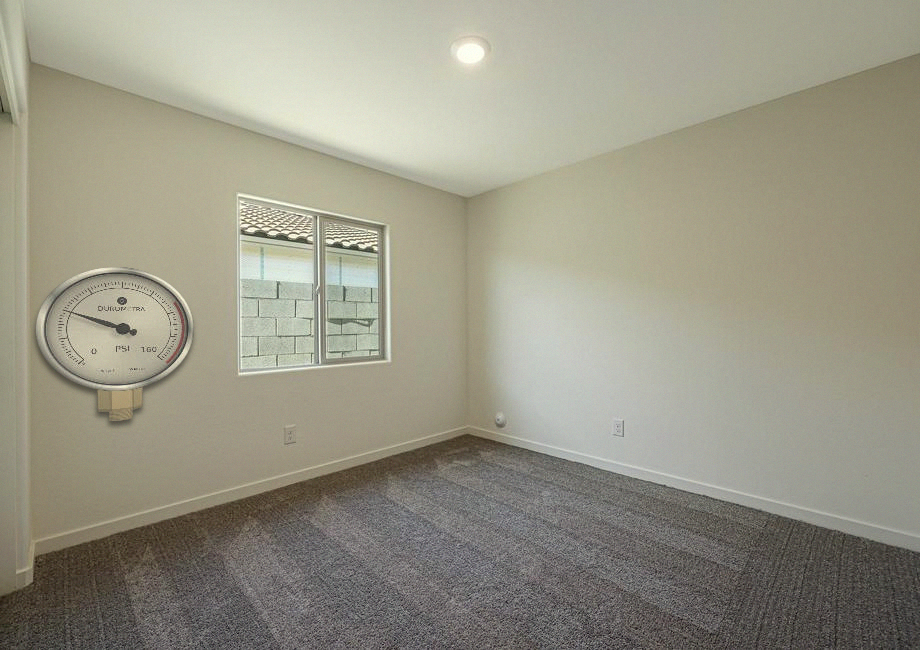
40 psi
